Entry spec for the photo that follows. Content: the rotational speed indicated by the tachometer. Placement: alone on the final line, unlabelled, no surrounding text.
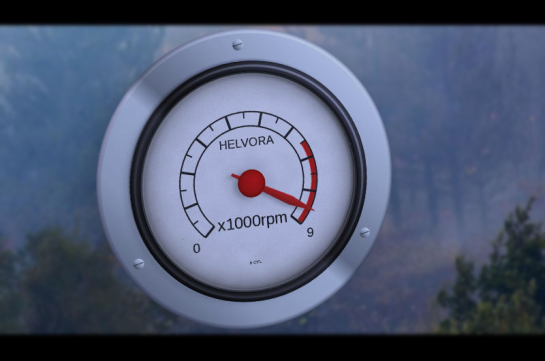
8500 rpm
